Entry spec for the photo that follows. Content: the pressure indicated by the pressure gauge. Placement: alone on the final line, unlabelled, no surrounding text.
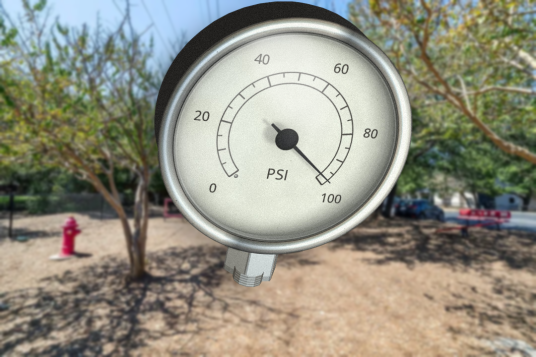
97.5 psi
